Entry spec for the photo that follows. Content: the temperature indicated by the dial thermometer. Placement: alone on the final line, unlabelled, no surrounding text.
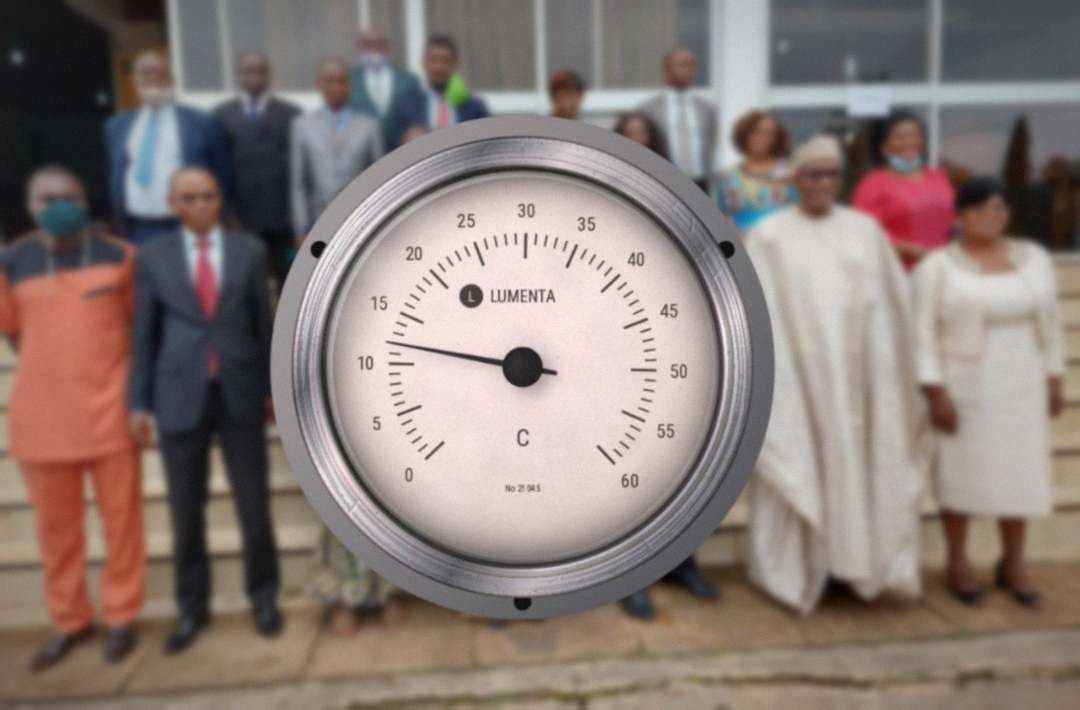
12 °C
